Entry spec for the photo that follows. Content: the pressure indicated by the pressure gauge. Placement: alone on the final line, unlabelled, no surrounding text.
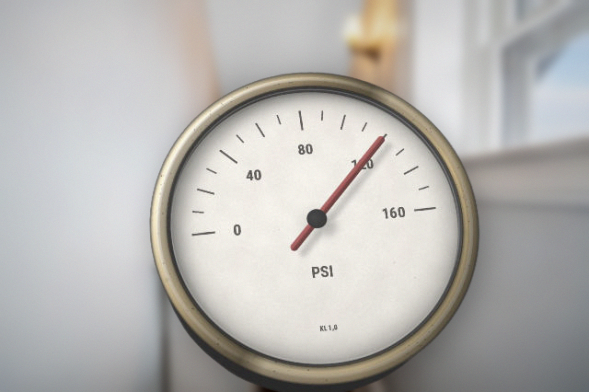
120 psi
